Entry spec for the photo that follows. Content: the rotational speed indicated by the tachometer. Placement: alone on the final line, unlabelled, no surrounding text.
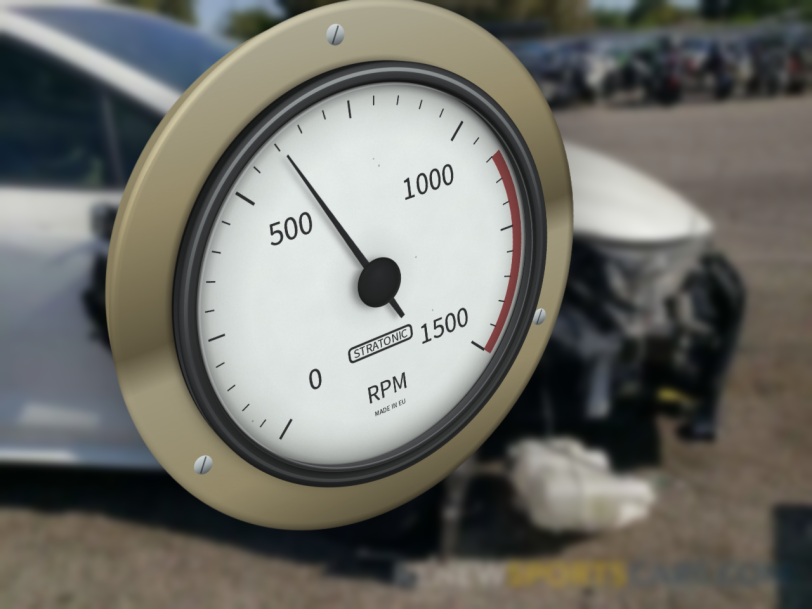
600 rpm
